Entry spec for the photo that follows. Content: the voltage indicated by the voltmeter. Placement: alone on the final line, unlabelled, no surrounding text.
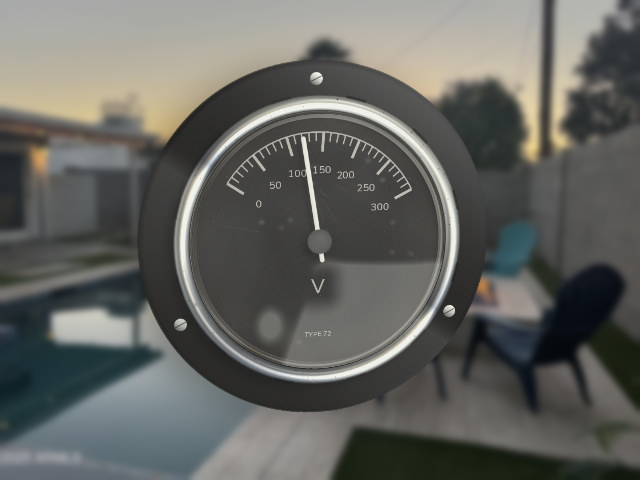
120 V
